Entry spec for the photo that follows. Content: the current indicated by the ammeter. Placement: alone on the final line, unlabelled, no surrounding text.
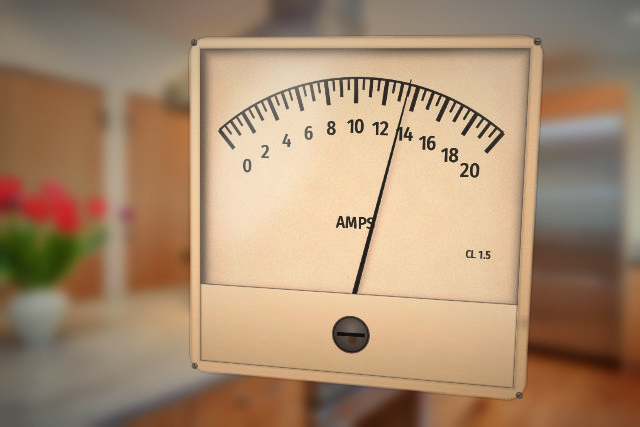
13.5 A
